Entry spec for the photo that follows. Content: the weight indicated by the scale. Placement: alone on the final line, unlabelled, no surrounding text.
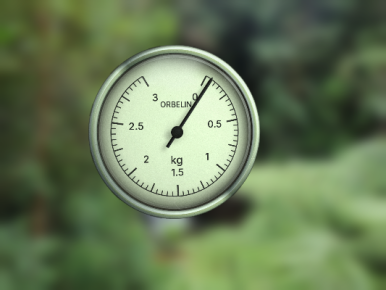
0.05 kg
